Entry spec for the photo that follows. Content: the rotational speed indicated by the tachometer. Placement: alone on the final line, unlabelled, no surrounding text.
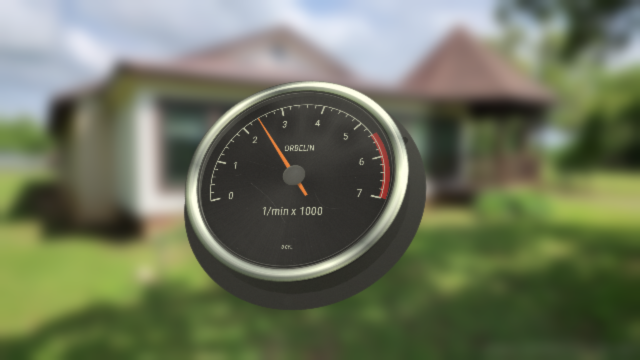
2400 rpm
